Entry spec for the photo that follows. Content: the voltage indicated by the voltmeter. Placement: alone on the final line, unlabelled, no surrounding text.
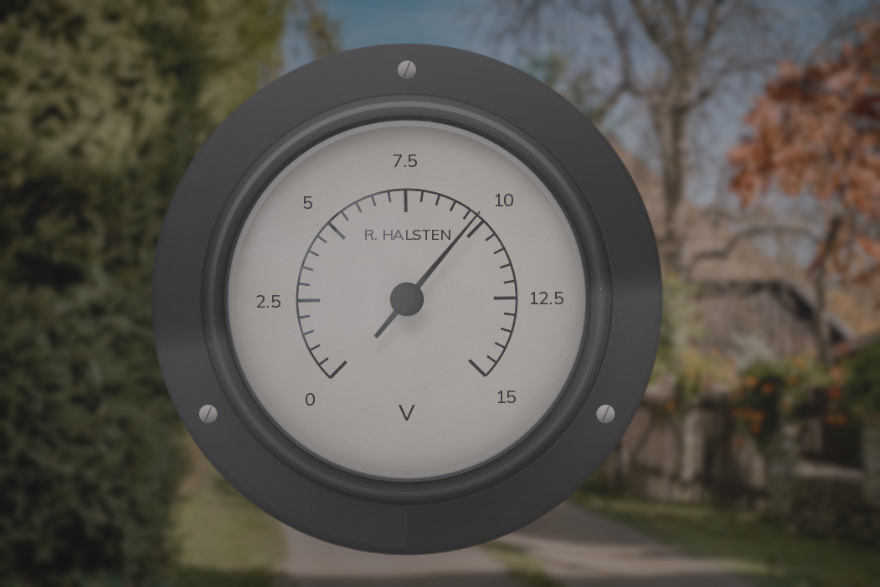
9.75 V
